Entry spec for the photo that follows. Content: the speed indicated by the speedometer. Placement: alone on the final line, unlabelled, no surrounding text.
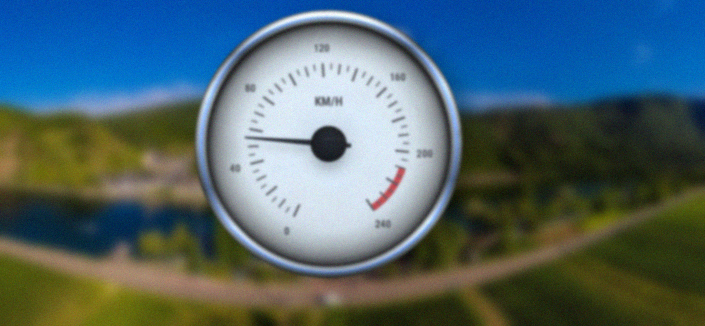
55 km/h
